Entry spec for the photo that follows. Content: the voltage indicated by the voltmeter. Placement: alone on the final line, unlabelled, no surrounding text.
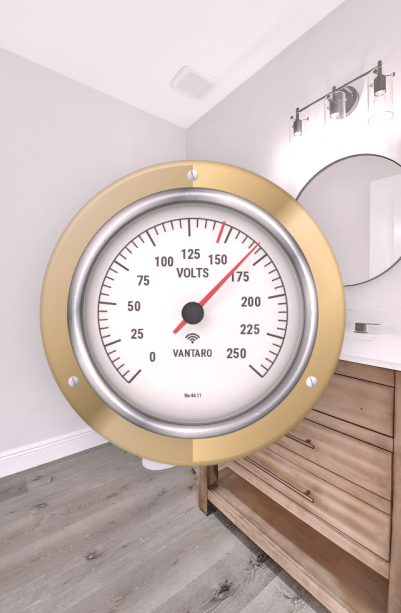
167.5 V
